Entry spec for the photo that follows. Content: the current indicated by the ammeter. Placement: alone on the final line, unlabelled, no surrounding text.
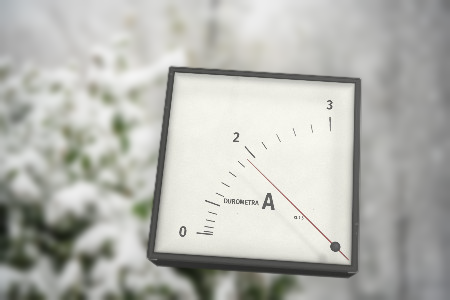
1.9 A
